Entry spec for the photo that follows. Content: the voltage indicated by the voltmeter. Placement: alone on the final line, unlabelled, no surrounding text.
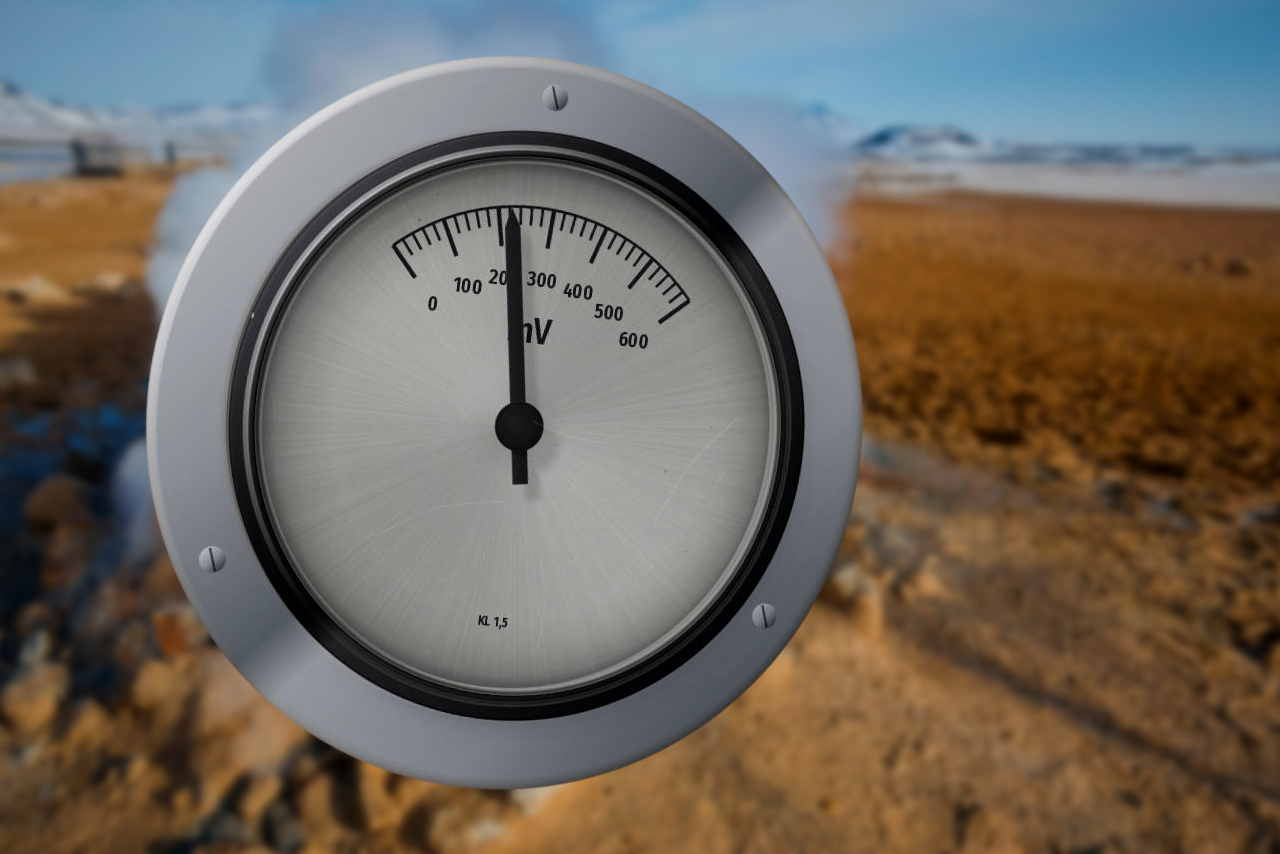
220 mV
